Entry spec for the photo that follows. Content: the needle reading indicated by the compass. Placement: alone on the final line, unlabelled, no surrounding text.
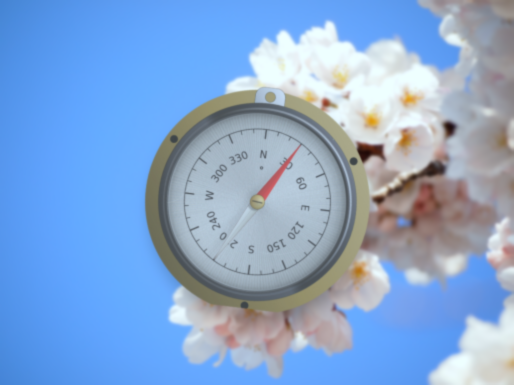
30 °
